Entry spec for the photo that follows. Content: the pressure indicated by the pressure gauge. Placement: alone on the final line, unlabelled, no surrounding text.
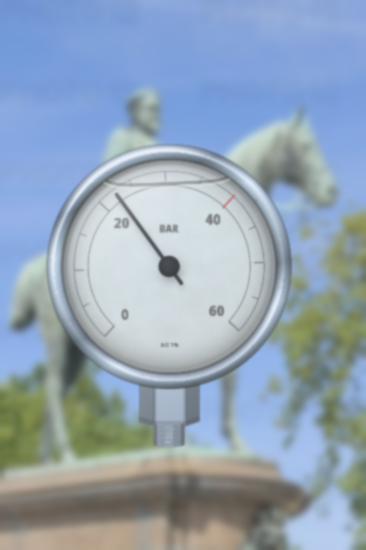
22.5 bar
